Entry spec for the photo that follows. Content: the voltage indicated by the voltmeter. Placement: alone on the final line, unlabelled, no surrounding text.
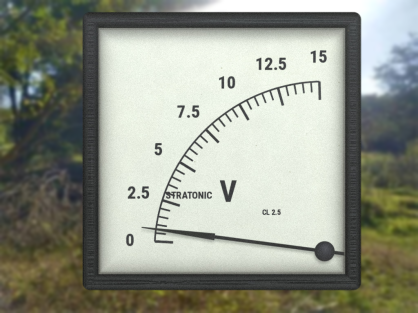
0.75 V
